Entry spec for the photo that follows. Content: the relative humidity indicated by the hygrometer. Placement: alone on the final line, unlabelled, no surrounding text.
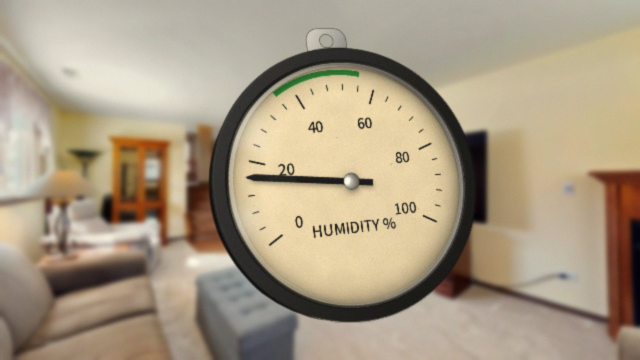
16 %
